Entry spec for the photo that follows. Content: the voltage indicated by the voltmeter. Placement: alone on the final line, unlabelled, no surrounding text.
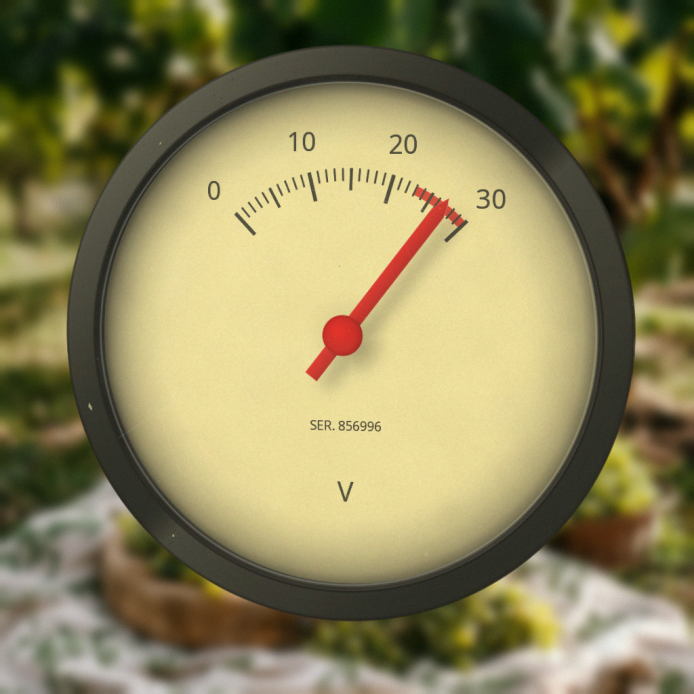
27 V
